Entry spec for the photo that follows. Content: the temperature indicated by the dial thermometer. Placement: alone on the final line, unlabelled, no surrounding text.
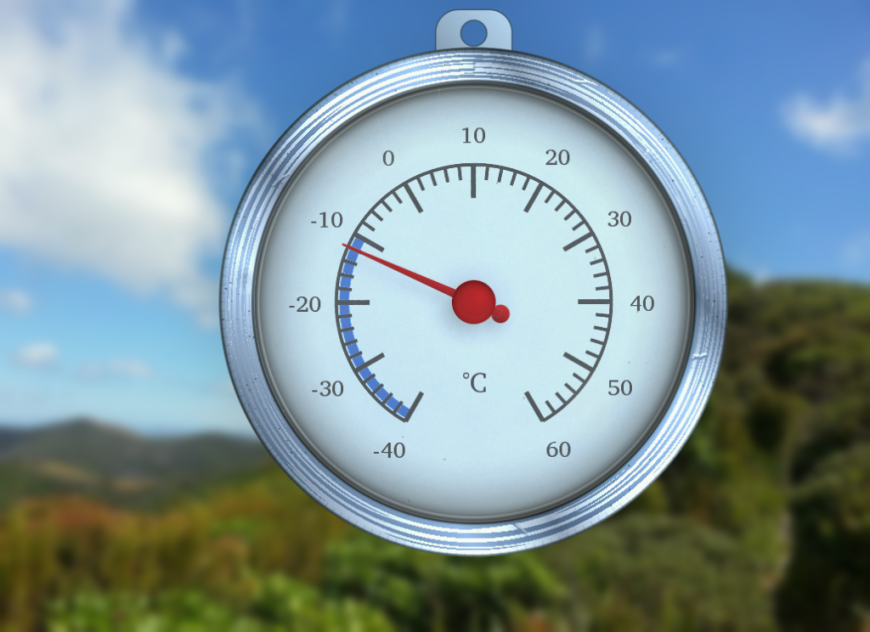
-12 °C
